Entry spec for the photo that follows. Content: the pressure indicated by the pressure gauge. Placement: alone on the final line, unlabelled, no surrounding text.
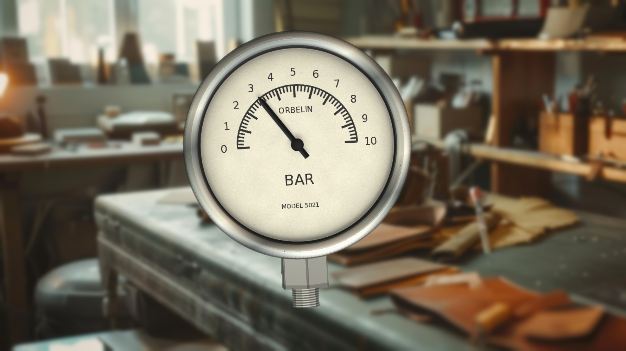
3 bar
